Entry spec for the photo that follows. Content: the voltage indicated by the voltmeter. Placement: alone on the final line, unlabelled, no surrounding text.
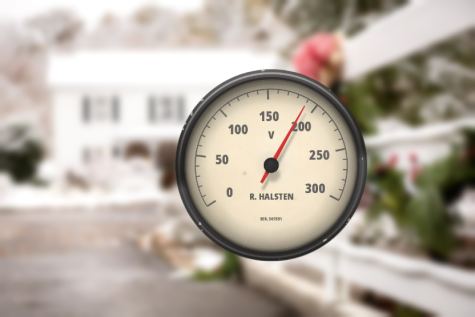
190 V
